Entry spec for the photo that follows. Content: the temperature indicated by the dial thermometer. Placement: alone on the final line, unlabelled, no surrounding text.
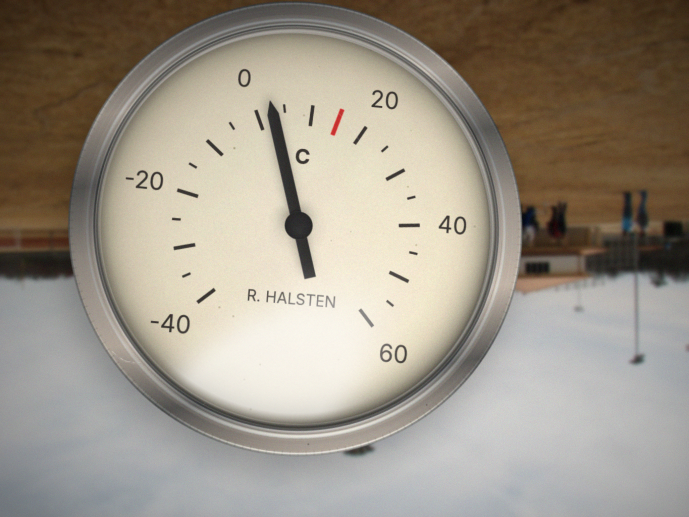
2.5 °C
